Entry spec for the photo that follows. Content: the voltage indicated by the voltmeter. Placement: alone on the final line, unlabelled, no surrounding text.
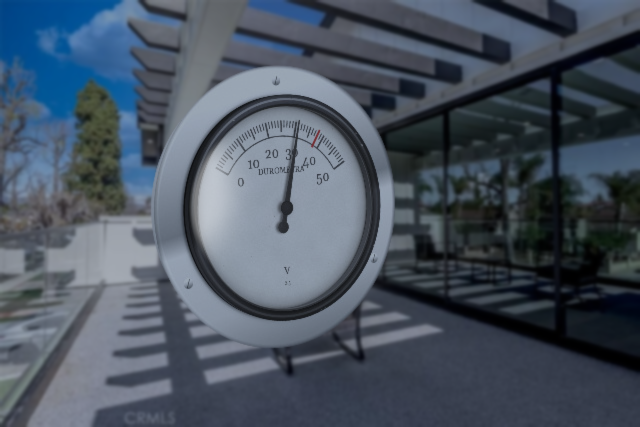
30 V
